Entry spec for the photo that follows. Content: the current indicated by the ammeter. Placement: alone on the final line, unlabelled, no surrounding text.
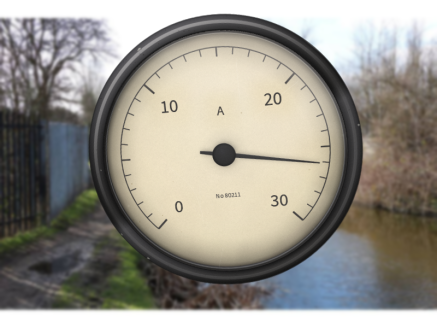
26 A
